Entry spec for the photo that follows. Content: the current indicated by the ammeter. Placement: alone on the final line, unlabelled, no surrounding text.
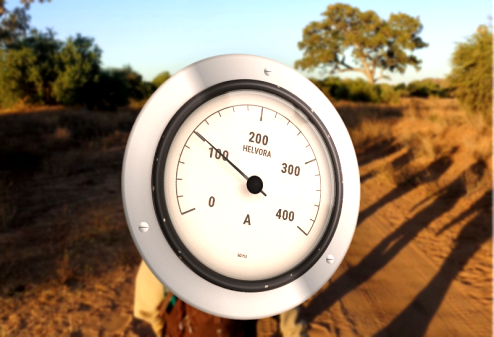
100 A
